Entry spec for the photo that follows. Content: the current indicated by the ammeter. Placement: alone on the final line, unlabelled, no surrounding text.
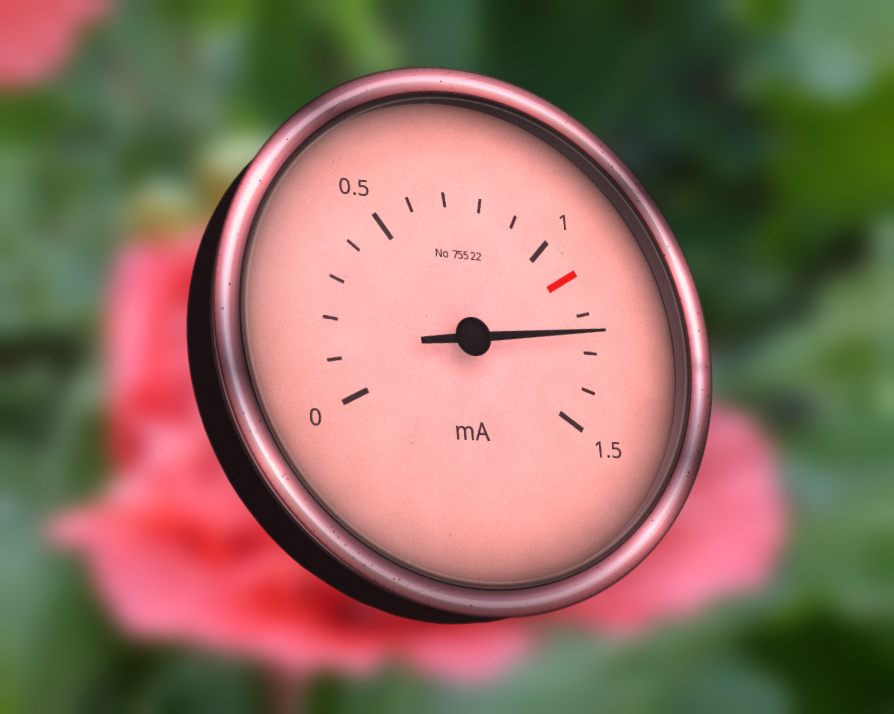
1.25 mA
